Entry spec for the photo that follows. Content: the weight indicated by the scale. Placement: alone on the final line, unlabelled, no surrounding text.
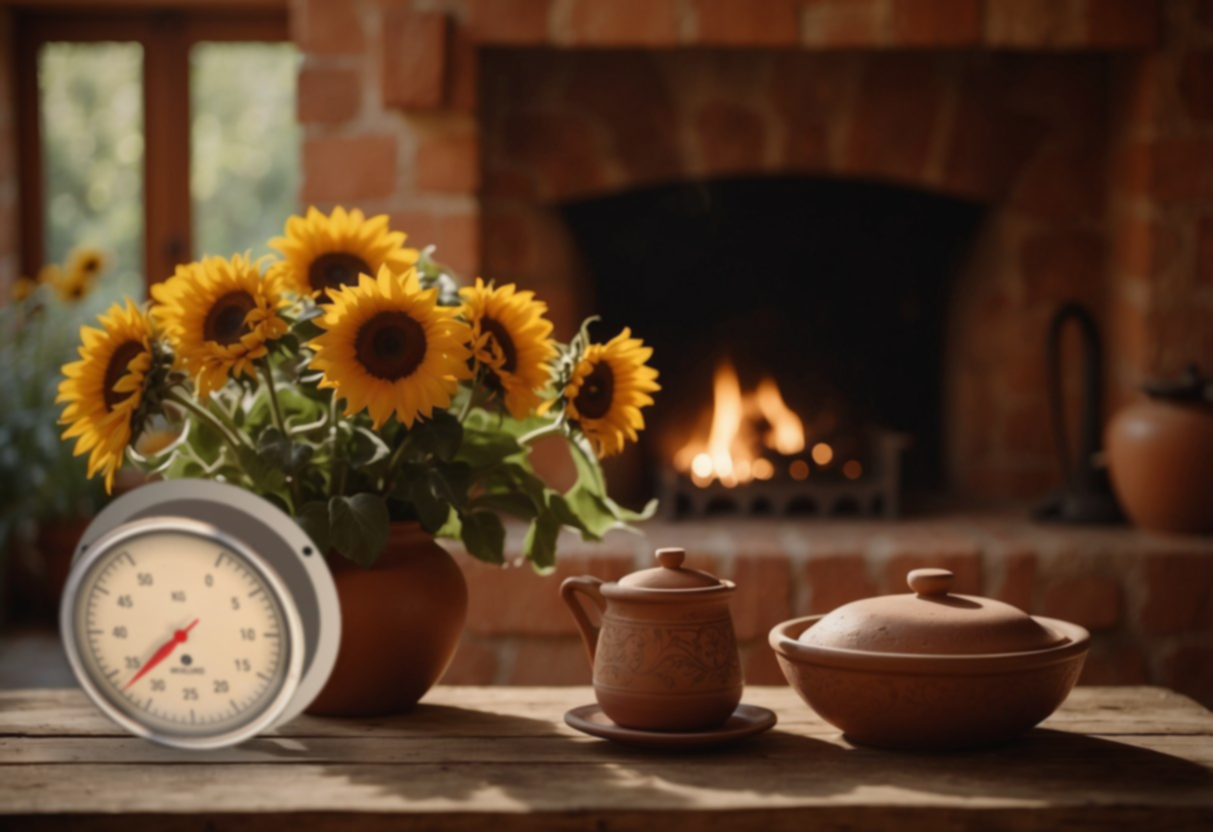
33 kg
